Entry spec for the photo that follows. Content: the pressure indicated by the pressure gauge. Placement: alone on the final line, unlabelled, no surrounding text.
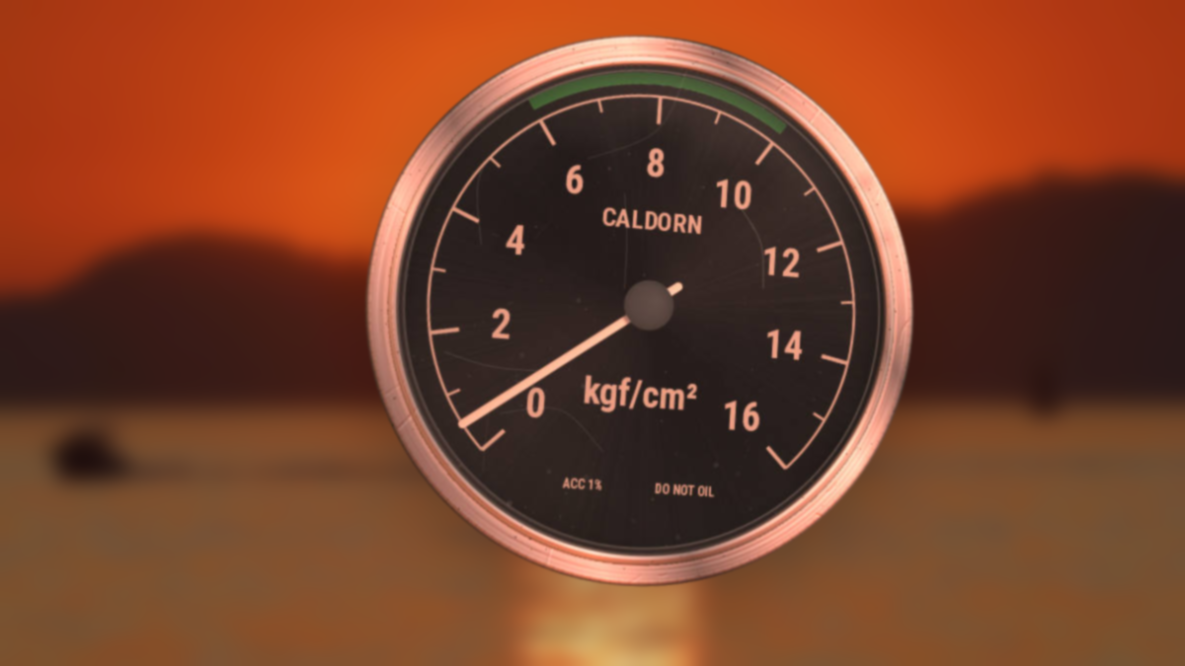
0.5 kg/cm²
